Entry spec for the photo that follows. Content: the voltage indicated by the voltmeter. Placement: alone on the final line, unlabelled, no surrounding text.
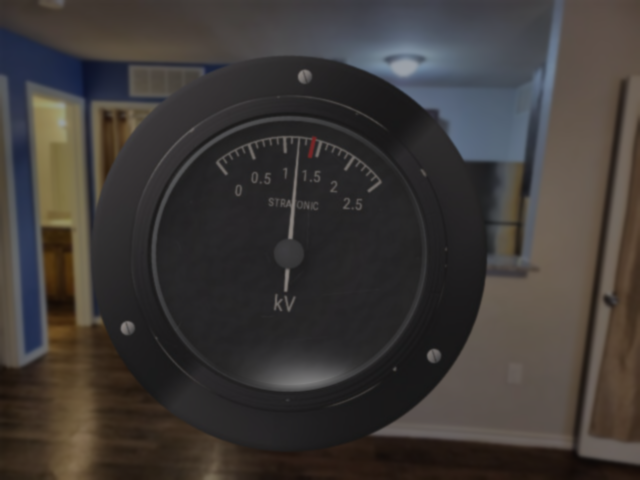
1.2 kV
